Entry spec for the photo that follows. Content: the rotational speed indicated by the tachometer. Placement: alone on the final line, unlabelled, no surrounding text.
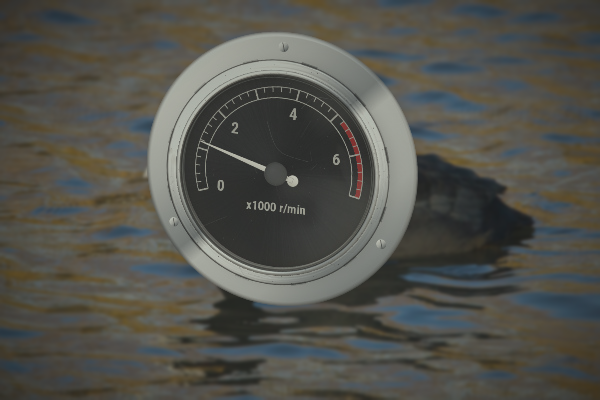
1200 rpm
